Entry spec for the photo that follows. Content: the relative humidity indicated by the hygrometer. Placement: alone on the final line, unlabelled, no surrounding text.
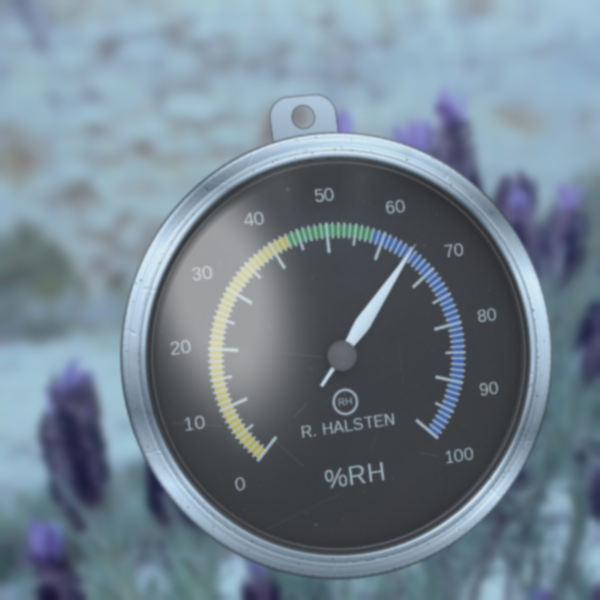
65 %
